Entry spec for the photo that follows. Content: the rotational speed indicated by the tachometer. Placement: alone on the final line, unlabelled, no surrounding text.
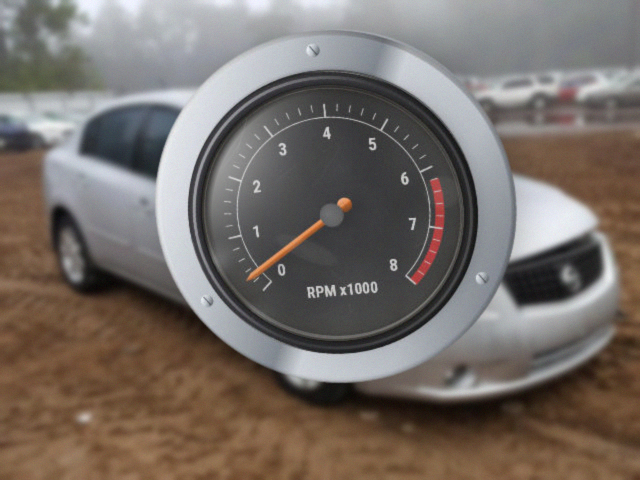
300 rpm
